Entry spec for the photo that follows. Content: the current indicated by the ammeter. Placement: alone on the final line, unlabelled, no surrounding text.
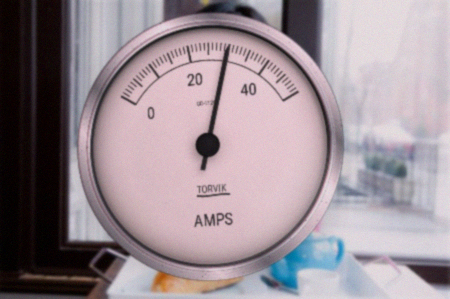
30 A
